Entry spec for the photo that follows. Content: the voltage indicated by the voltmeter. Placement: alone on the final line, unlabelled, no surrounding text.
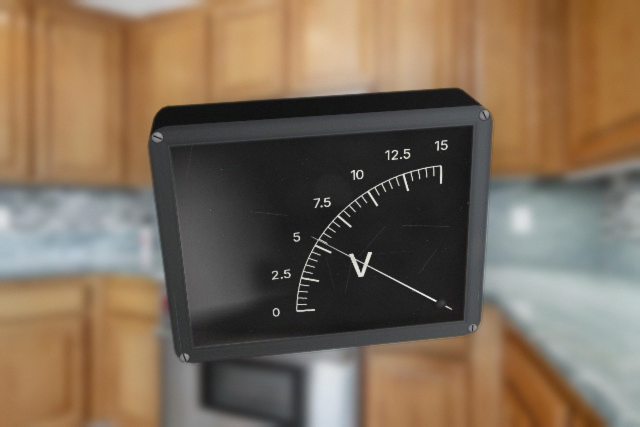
5.5 V
